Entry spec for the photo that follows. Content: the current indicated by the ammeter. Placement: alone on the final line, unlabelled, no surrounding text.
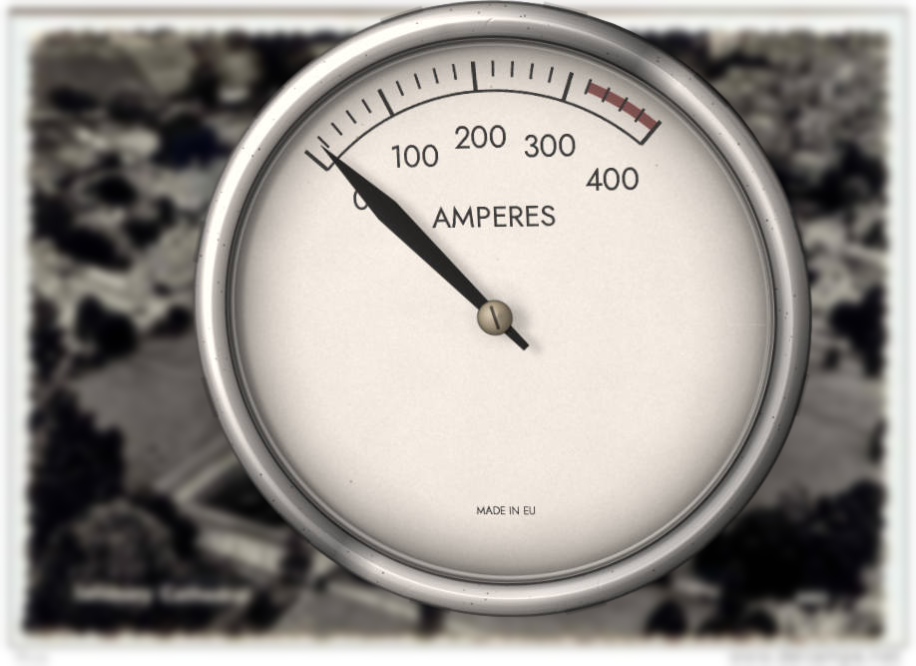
20 A
